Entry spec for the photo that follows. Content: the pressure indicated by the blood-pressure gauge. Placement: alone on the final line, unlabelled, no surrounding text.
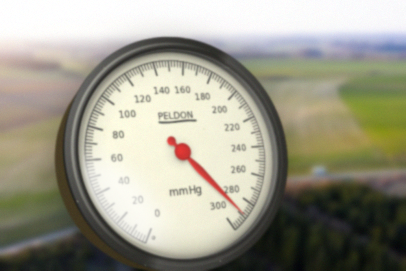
290 mmHg
